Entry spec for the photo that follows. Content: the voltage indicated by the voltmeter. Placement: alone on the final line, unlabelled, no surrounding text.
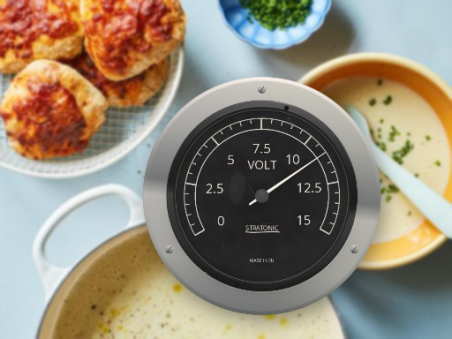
11 V
